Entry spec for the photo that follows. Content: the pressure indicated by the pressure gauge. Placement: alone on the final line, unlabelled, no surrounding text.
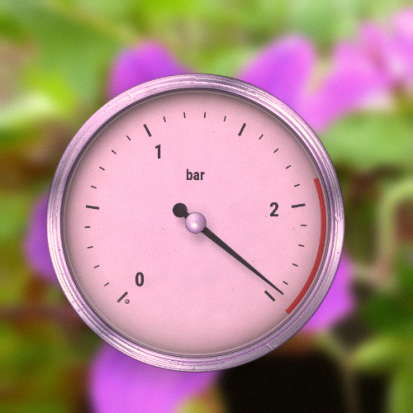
2.45 bar
